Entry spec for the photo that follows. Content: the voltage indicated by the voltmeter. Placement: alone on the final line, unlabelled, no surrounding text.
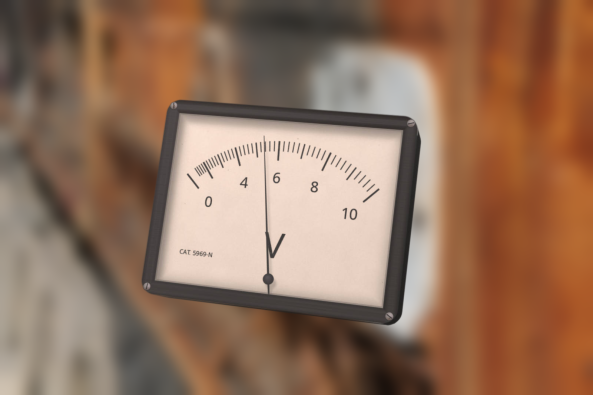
5.4 V
